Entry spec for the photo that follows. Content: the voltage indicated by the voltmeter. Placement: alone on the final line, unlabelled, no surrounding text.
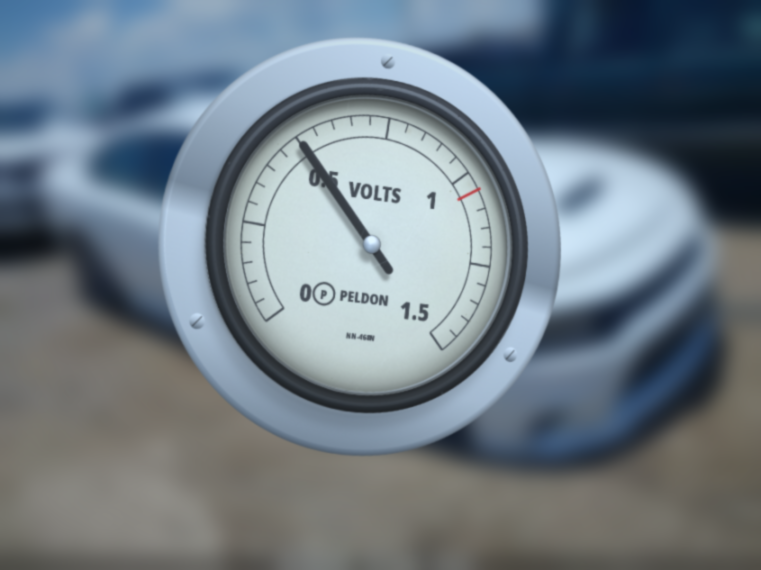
0.5 V
